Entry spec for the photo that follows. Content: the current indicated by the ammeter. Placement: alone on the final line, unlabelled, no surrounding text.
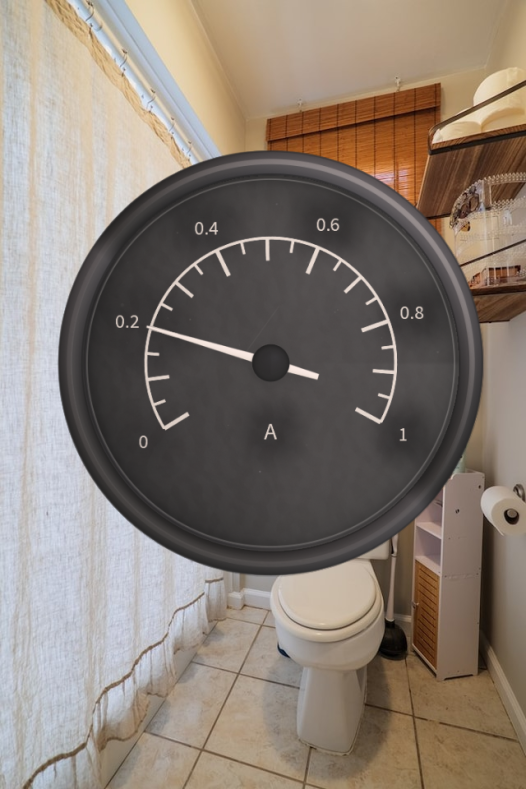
0.2 A
